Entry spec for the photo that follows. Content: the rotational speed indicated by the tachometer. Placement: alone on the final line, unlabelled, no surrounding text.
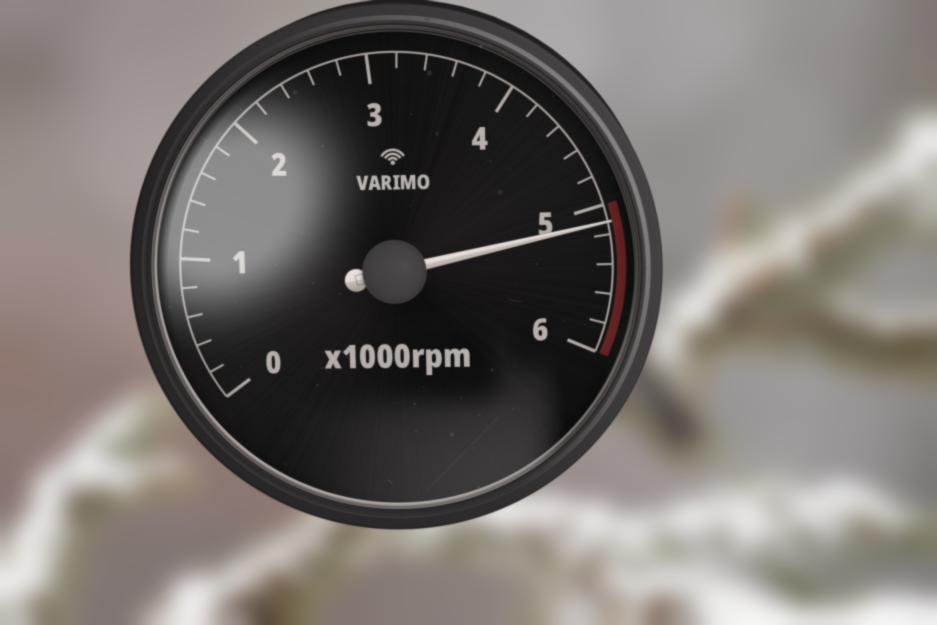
5100 rpm
